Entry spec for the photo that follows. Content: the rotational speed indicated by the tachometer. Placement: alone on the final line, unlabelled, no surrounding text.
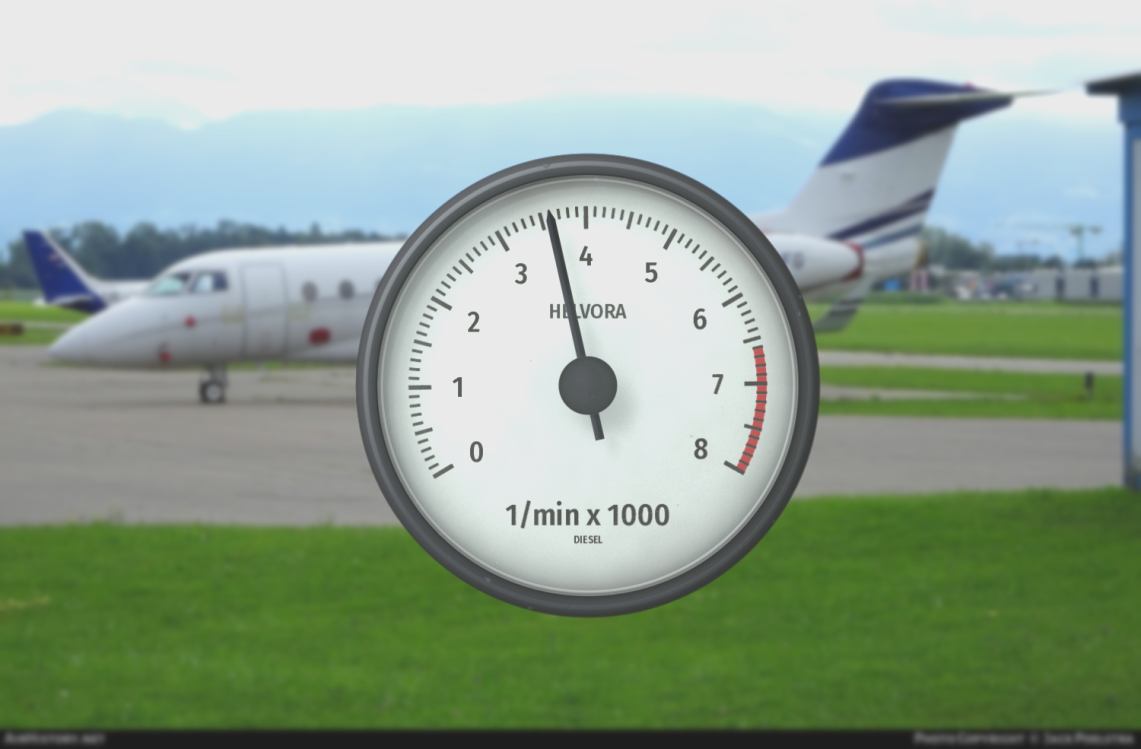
3600 rpm
